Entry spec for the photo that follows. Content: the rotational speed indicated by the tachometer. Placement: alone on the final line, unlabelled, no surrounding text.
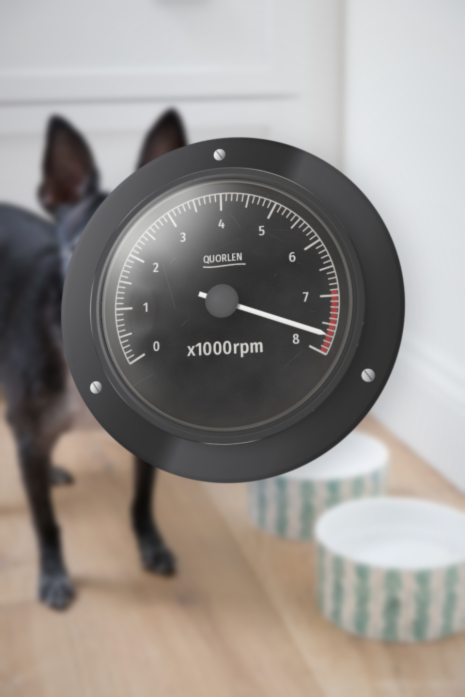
7700 rpm
